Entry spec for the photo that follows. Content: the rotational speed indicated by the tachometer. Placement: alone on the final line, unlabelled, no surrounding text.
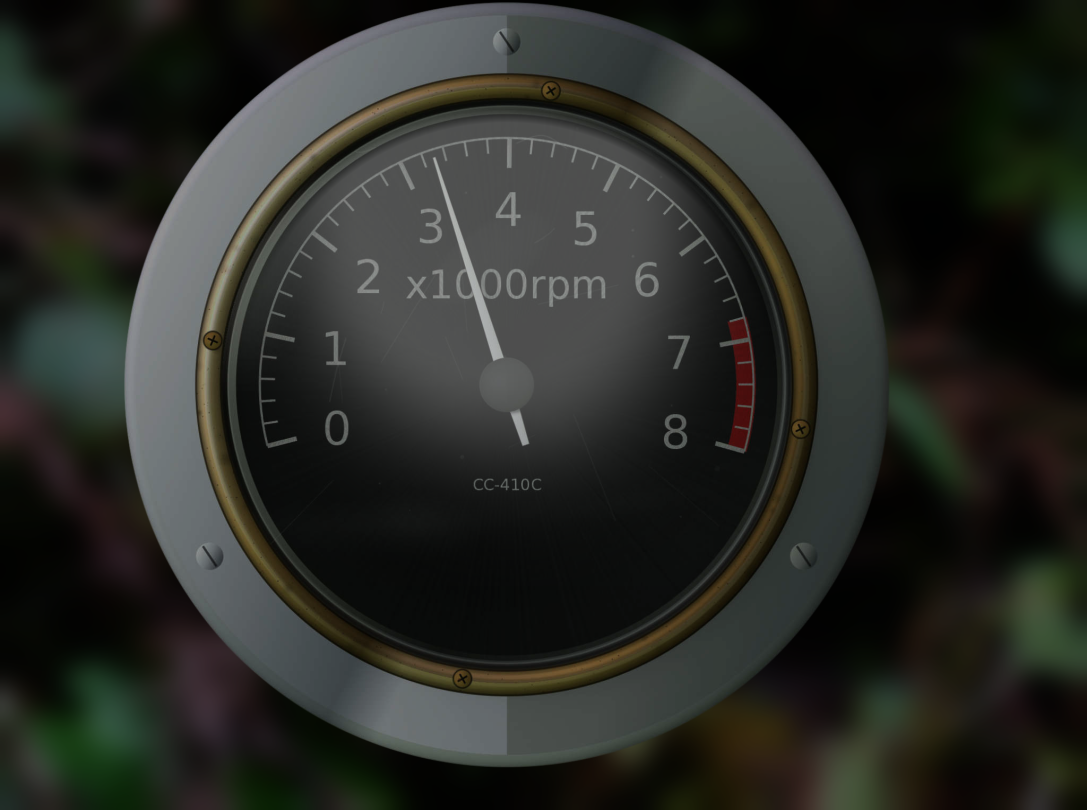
3300 rpm
